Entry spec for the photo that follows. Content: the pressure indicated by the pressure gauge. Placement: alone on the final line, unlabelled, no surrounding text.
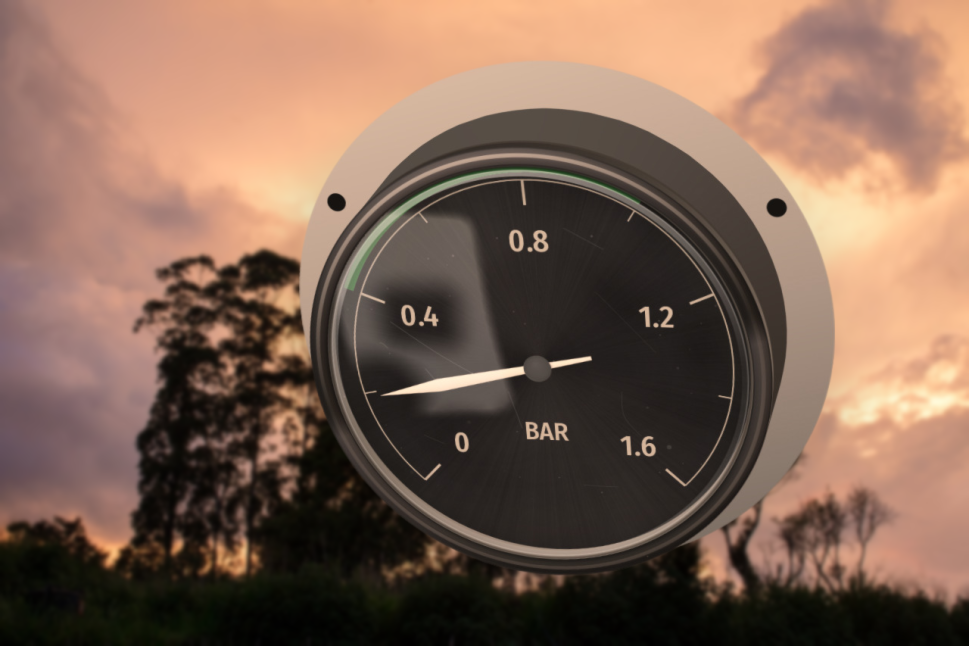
0.2 bar
